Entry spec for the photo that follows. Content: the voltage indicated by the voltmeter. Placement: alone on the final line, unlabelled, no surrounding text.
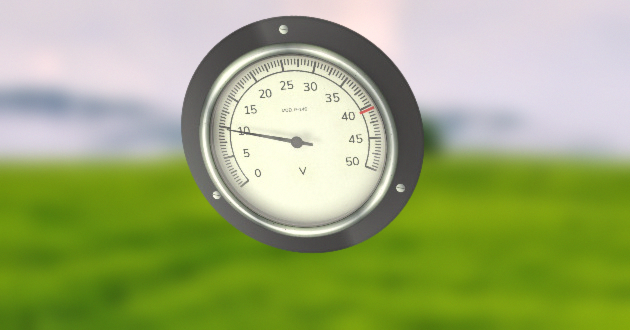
10 V
